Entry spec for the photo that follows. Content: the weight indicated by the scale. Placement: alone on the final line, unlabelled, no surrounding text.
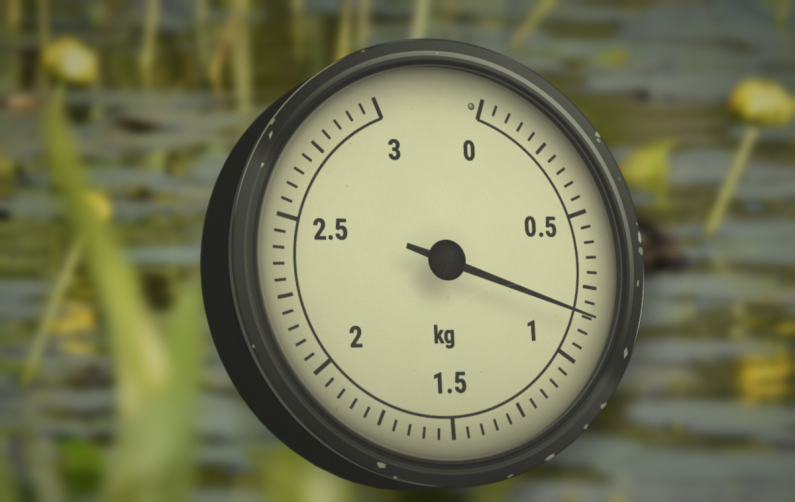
0.85 kg
